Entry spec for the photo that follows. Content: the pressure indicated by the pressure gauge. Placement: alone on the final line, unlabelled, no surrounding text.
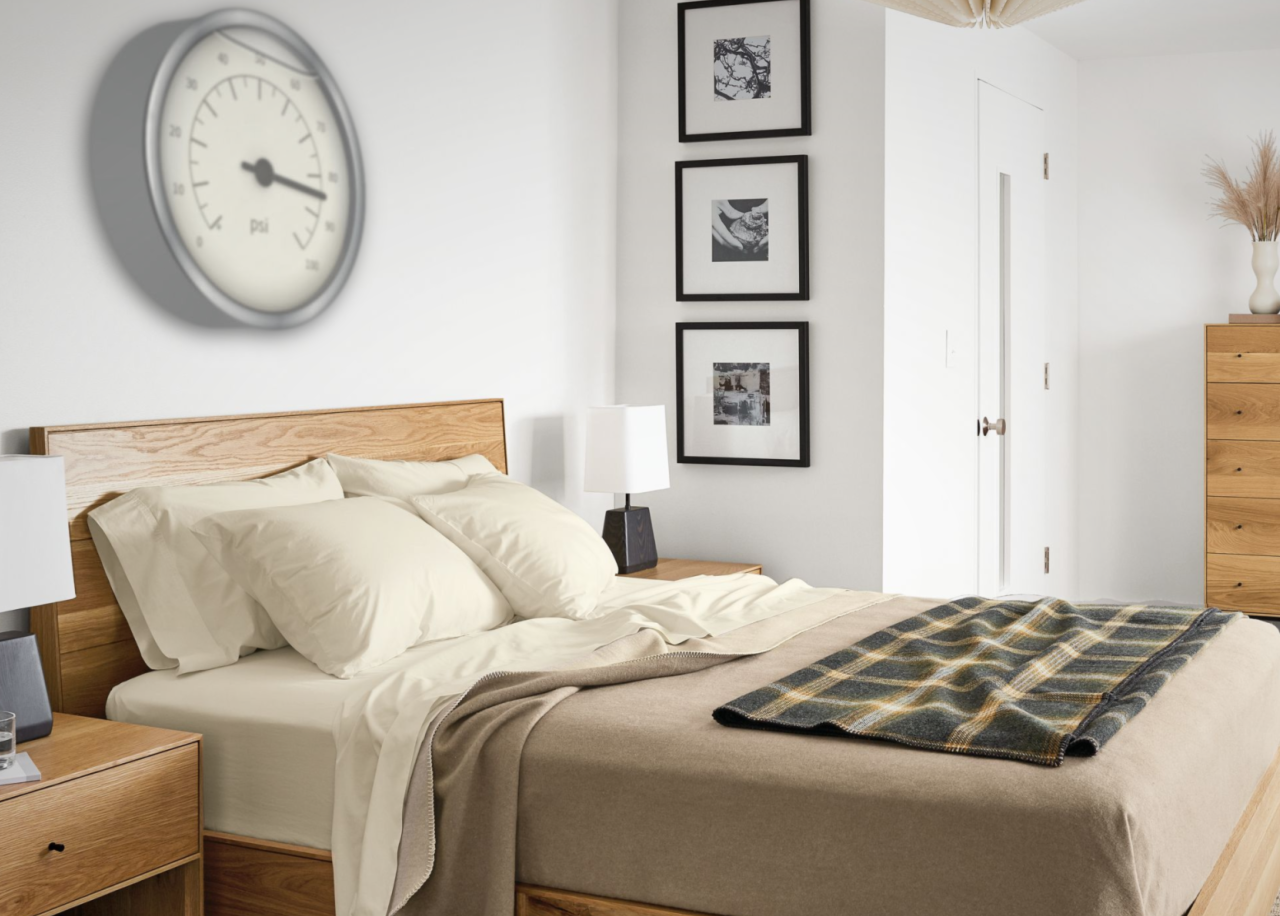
85 psi
